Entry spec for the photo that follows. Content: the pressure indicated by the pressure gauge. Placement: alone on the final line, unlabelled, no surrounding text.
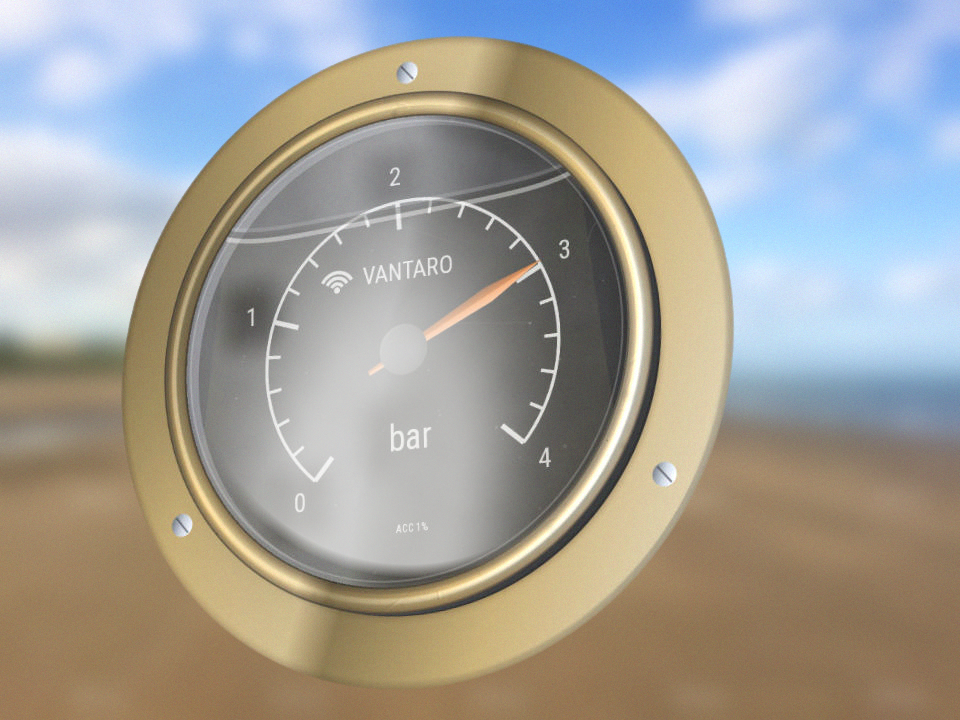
3 bar
